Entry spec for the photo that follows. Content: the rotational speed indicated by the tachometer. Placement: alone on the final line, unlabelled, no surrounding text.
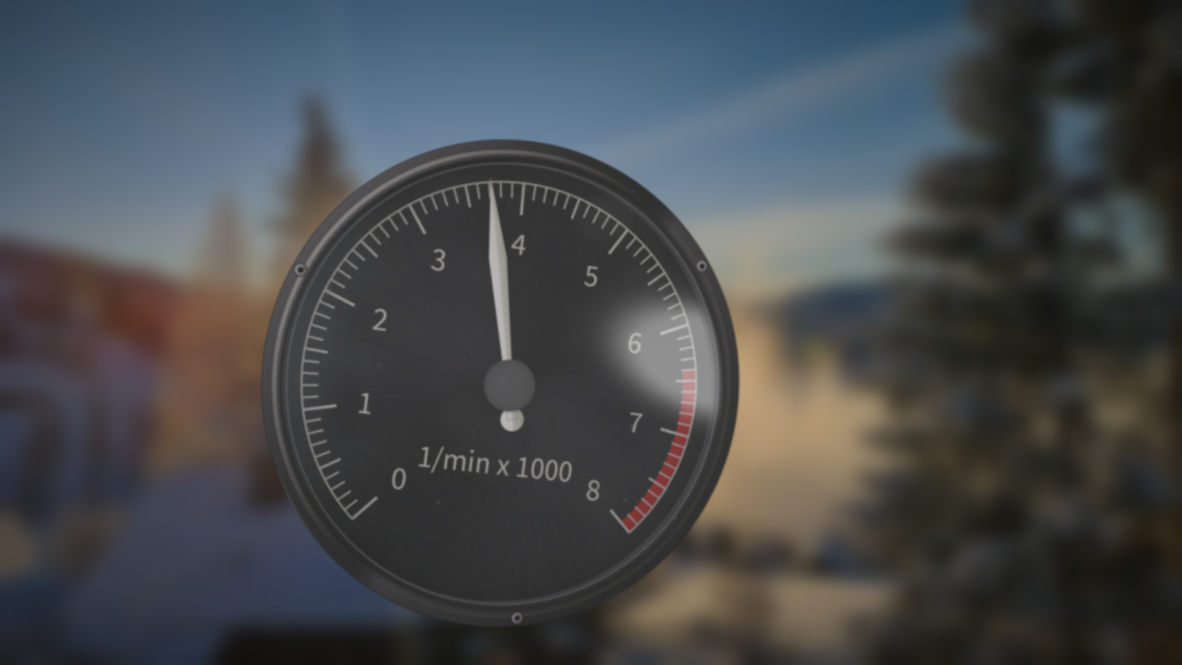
3700 rpm
